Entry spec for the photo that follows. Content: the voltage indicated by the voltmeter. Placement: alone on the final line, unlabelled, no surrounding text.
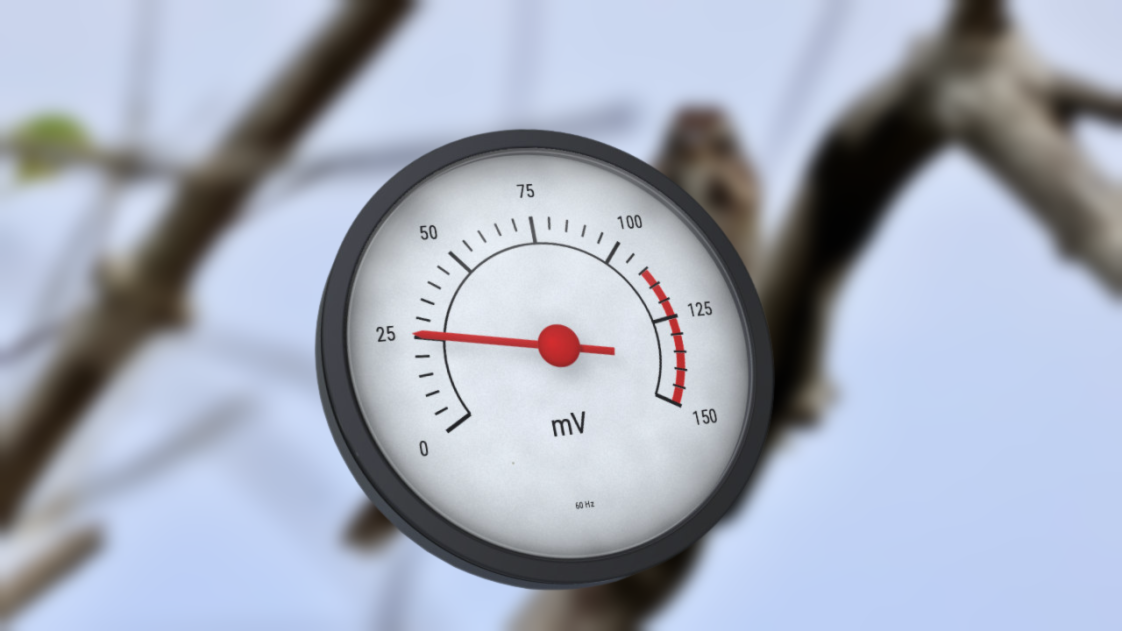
25 mV
